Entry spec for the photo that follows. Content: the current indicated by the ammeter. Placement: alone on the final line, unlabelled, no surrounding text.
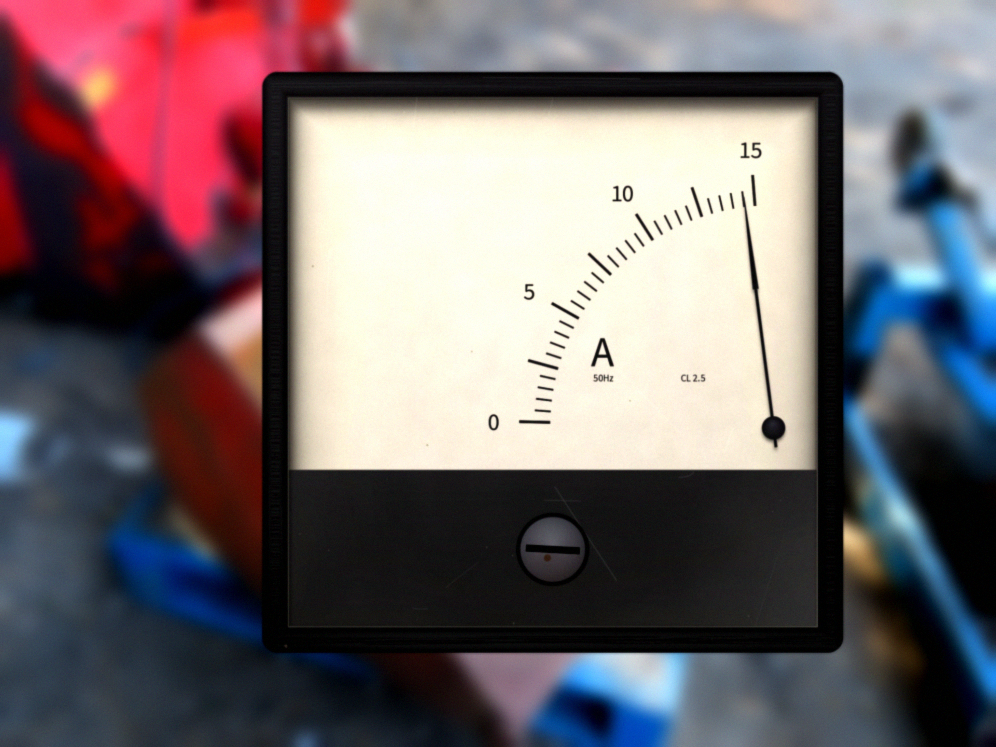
14.5 A
